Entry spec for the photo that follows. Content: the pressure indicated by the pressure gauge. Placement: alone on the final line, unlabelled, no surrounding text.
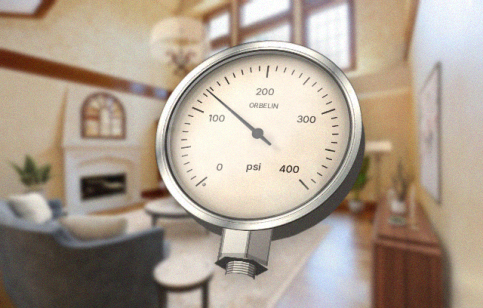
125 psi
